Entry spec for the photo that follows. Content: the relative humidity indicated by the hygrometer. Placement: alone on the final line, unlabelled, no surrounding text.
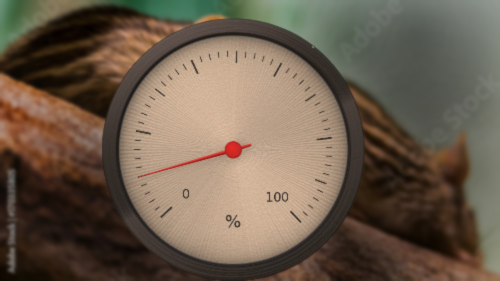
10 %
